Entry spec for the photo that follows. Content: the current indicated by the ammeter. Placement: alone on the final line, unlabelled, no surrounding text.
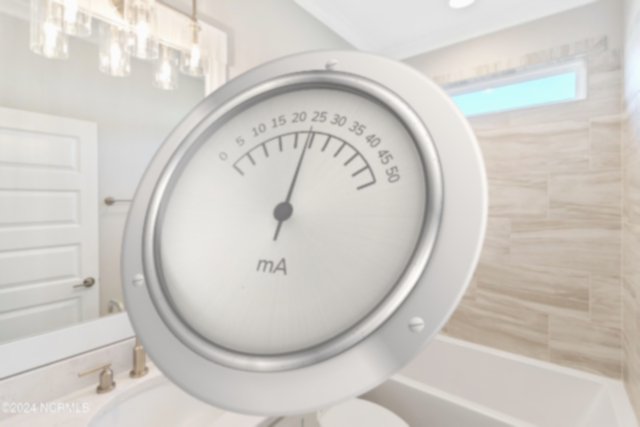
25 mA
